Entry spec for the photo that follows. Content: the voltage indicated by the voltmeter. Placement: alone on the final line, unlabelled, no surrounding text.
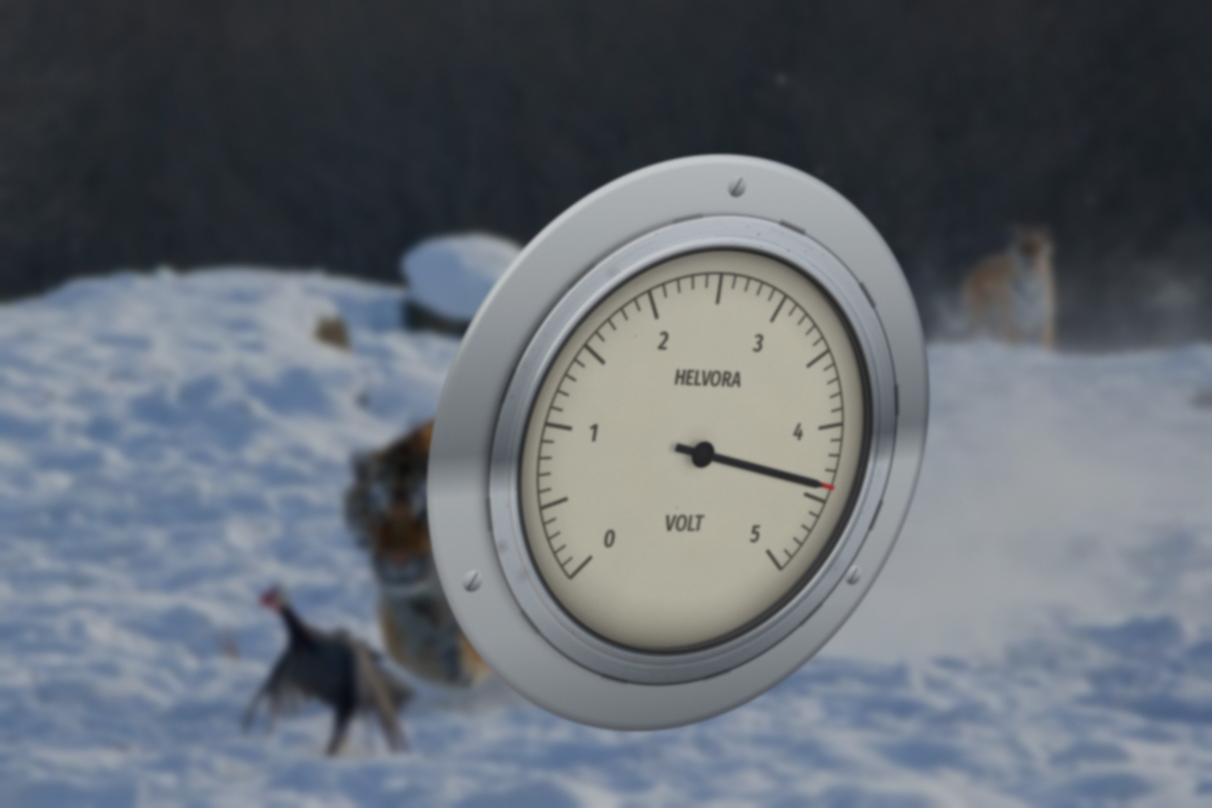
4.4 V
